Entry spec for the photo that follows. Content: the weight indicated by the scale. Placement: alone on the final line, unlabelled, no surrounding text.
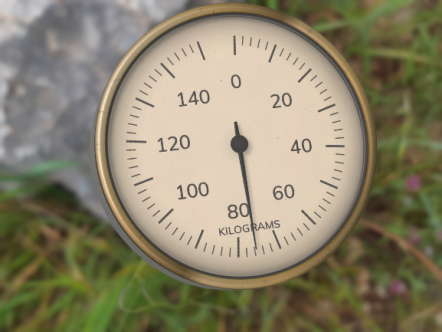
76 kg
